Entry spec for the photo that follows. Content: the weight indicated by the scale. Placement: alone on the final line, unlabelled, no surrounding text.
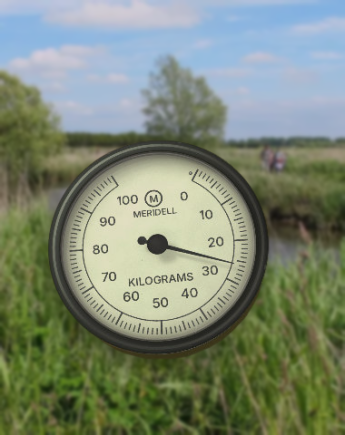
26 kg
